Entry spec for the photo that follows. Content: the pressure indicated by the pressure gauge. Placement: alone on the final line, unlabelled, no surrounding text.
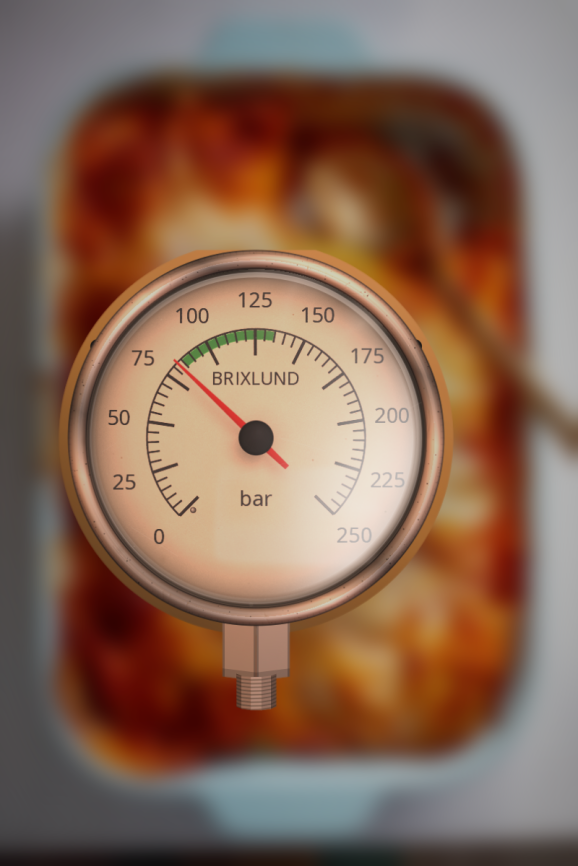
82.5 bar
